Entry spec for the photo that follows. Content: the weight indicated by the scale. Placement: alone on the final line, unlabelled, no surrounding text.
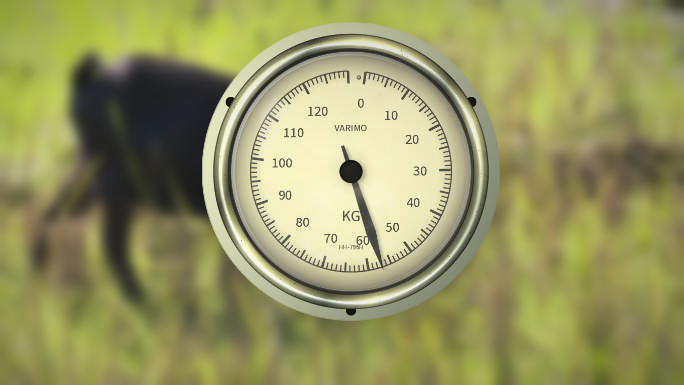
57 kg
